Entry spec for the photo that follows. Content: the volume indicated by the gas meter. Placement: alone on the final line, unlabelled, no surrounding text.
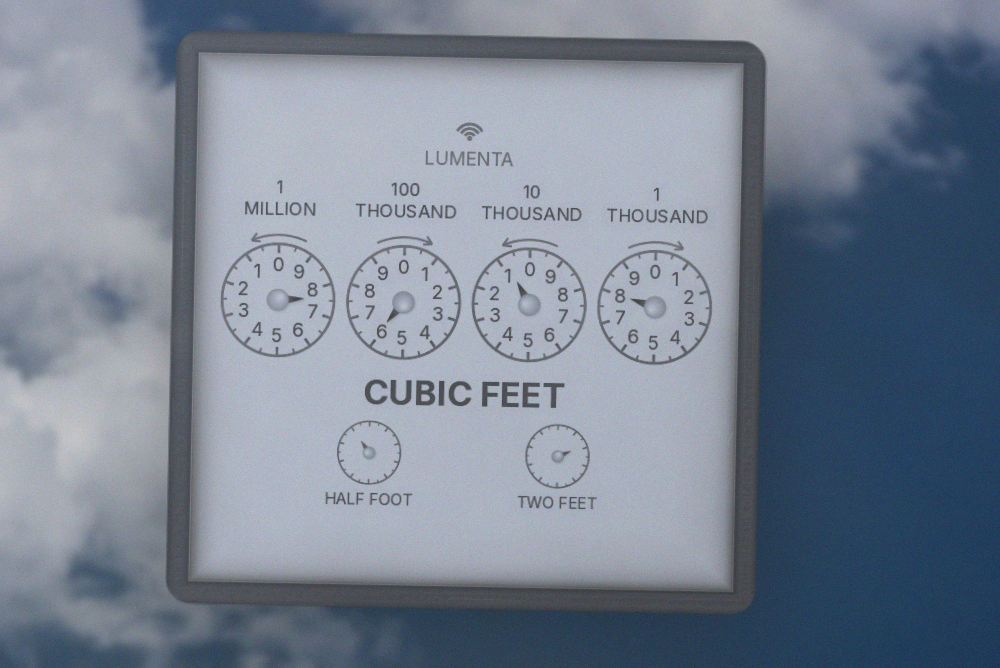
760800 ft³
